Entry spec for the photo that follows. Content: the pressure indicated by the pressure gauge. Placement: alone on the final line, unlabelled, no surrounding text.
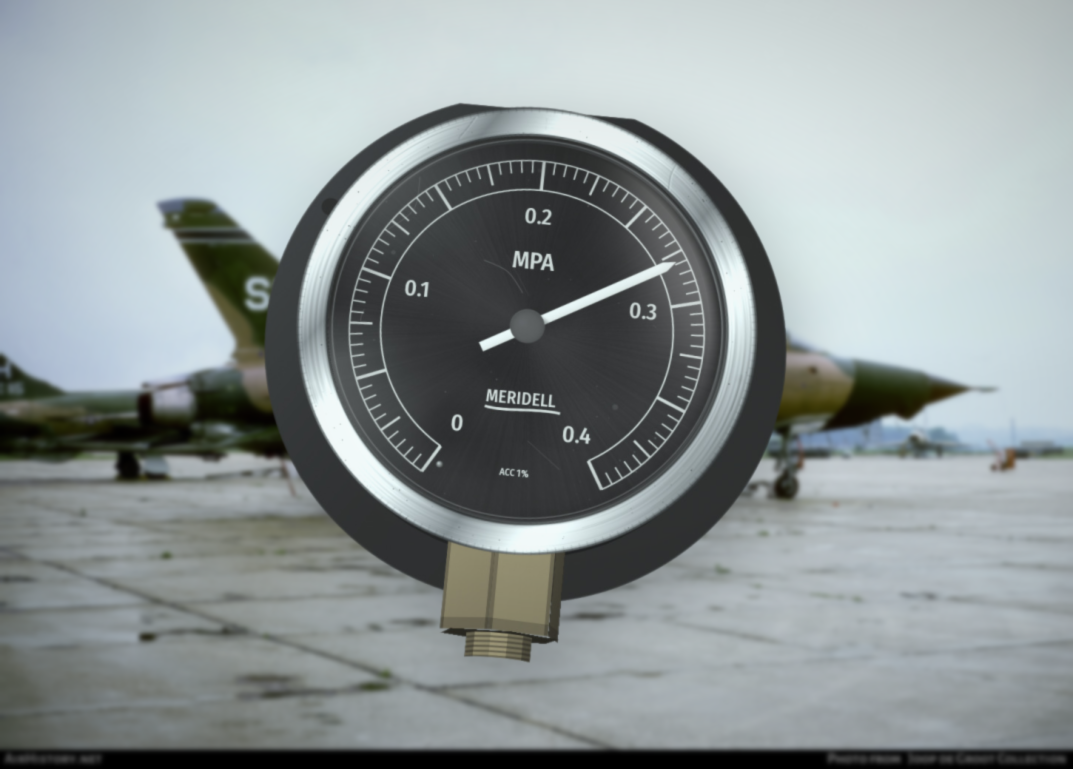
0.28 MPa
